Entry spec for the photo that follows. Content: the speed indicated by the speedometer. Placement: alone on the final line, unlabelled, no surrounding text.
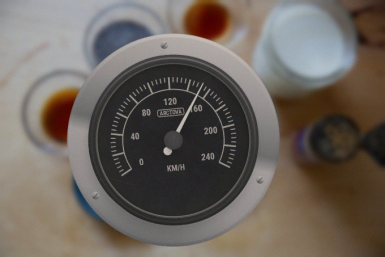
152 km/h
